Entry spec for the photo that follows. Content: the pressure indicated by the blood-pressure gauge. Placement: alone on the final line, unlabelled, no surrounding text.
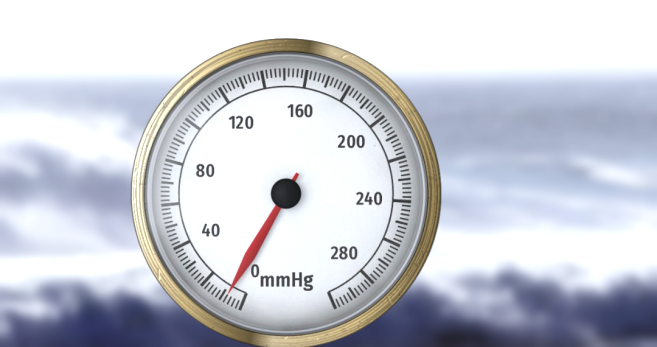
8 mmHg
